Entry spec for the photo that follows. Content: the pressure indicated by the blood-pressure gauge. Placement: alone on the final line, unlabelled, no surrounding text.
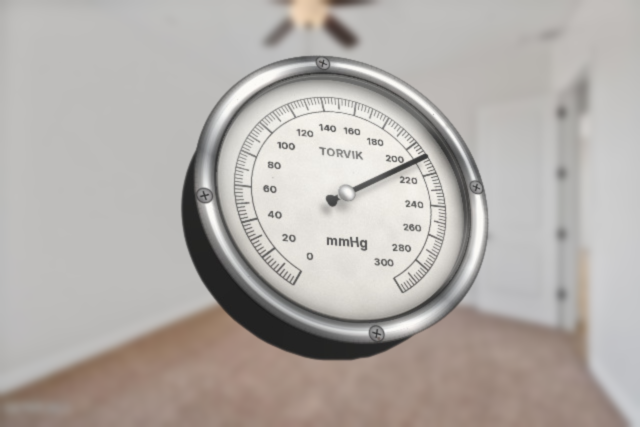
210 mmHg
